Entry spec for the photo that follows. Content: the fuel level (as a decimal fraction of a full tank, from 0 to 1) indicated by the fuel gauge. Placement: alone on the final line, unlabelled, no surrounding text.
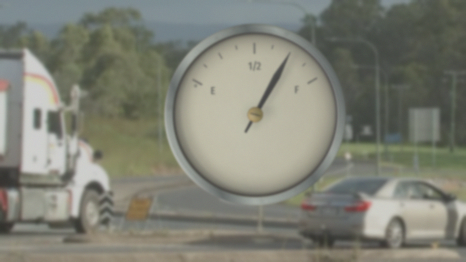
0.75
